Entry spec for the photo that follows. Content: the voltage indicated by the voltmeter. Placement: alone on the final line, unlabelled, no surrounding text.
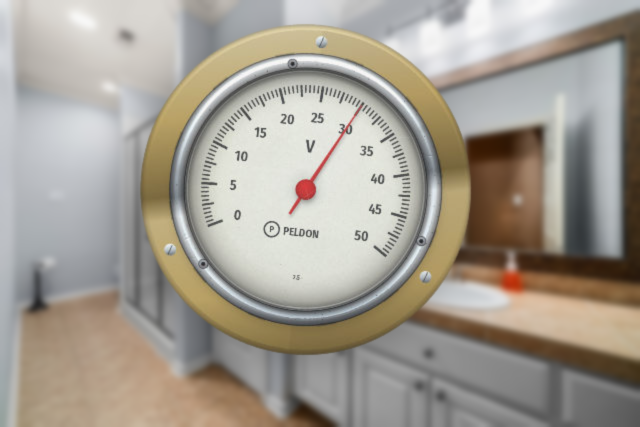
30 V
